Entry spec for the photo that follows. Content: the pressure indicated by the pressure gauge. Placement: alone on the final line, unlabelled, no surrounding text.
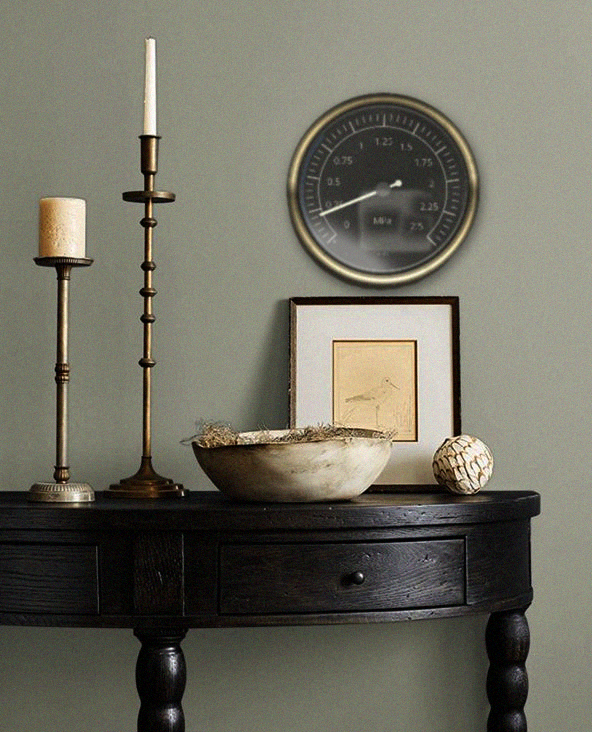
0.2 MPa
